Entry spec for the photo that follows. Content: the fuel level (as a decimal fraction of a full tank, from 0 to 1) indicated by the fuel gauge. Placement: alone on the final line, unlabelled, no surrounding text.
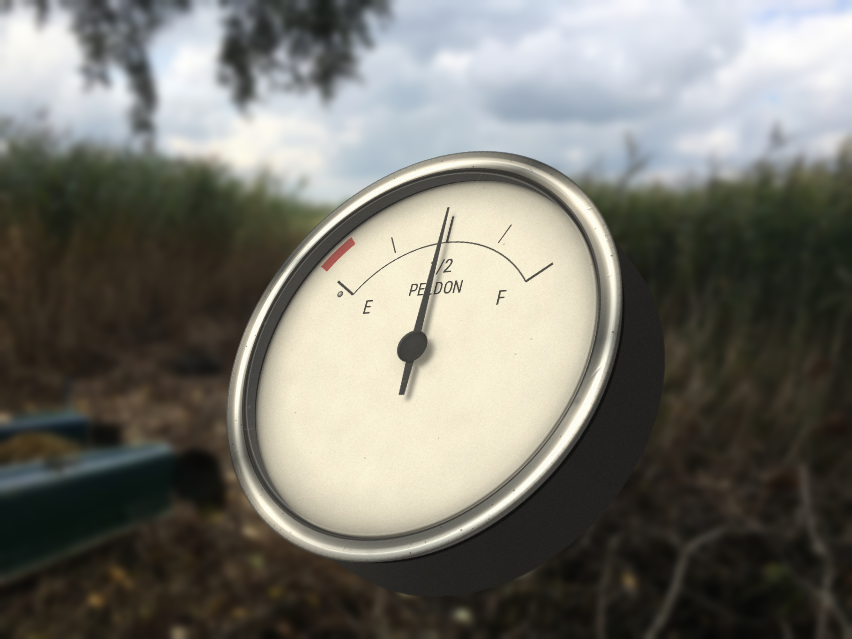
0.5
